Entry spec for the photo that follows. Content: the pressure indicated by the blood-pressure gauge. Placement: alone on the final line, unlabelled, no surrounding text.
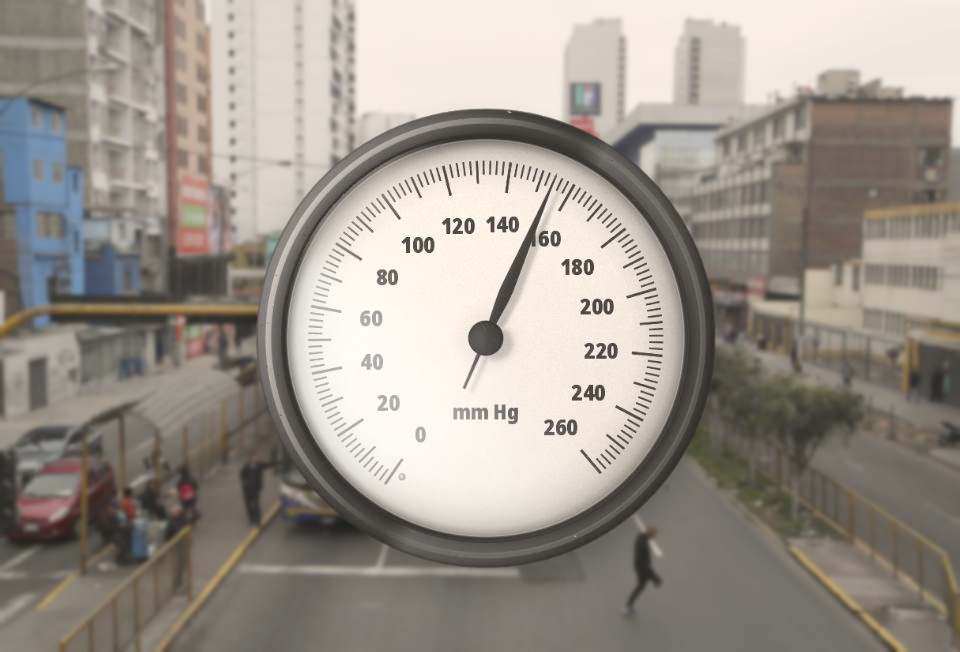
154 mmHg
